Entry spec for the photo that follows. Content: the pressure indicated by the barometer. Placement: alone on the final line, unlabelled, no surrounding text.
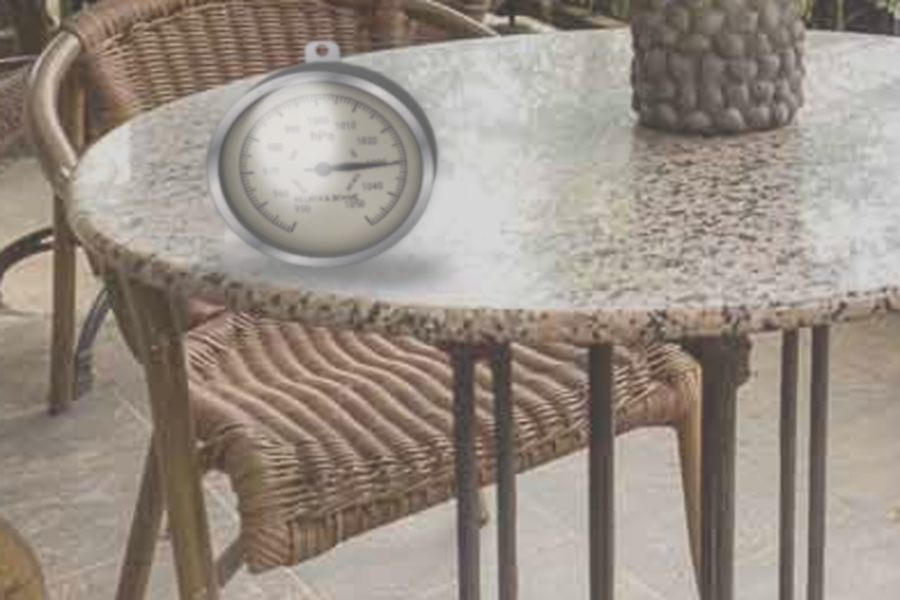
1030 hPa
